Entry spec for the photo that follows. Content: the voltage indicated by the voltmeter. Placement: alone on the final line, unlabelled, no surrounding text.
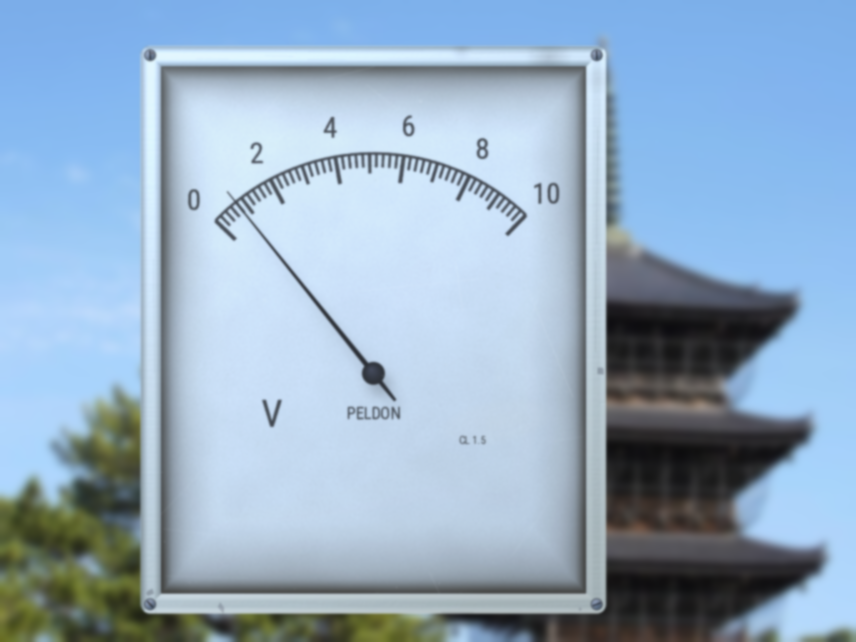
0.8 V
